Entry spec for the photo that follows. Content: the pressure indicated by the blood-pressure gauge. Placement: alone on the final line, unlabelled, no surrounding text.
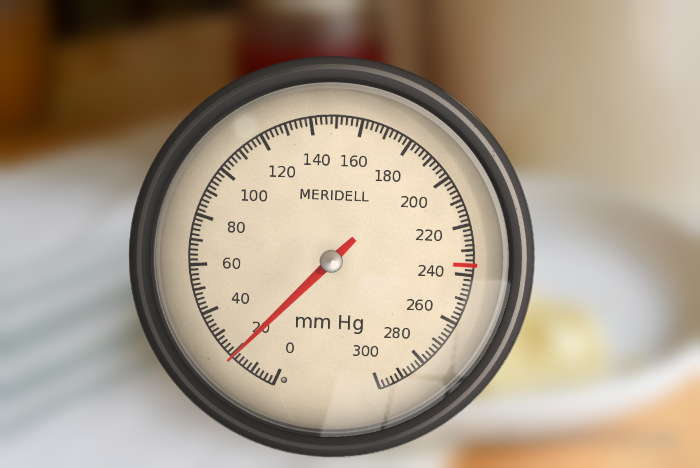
20 mmHg
